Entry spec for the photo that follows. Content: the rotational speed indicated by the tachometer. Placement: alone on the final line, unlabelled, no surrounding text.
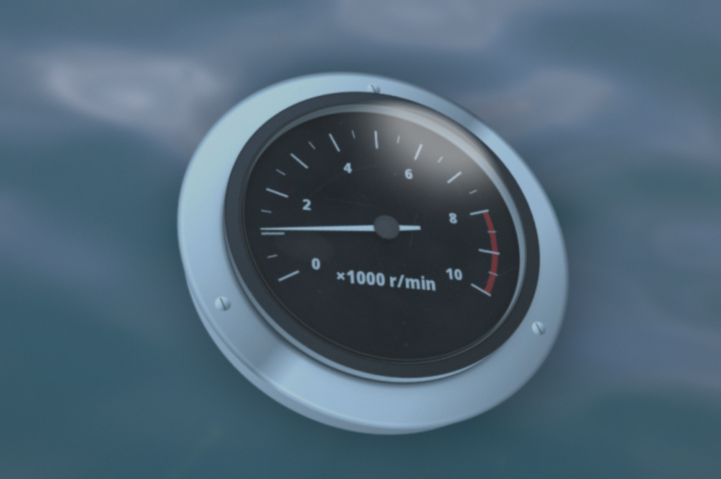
1000 rpm
